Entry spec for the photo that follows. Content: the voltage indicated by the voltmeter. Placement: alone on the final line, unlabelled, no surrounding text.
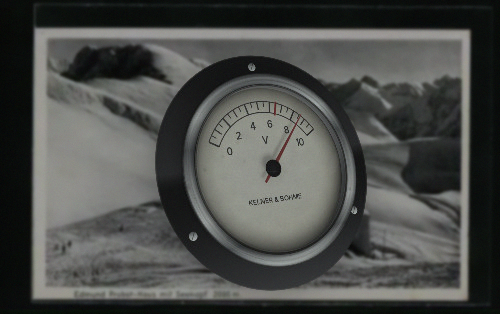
8.5 V
